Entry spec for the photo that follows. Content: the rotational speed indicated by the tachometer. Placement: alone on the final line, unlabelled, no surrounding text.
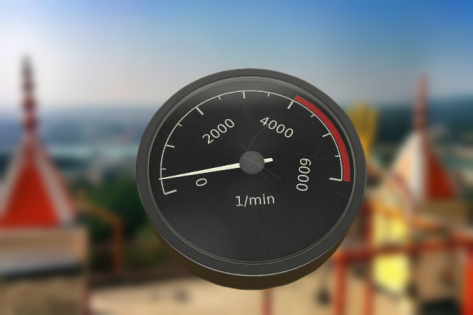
250 rpm
